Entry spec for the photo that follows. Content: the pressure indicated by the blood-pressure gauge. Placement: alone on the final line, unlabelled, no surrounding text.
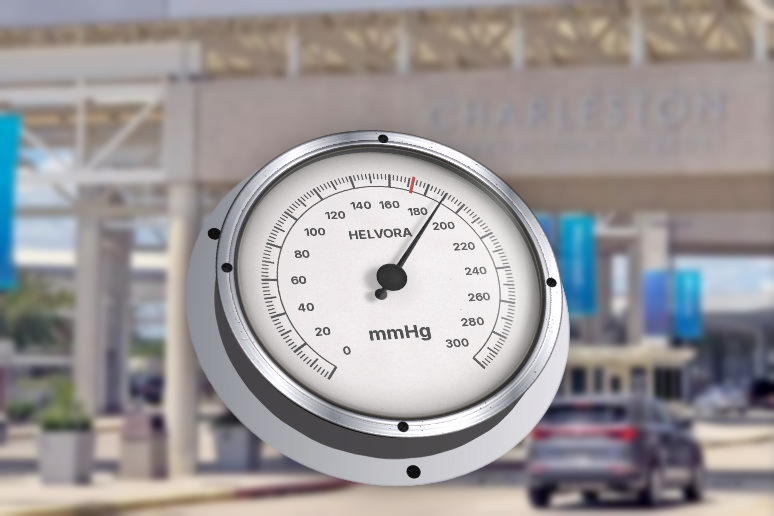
190 mmHg
